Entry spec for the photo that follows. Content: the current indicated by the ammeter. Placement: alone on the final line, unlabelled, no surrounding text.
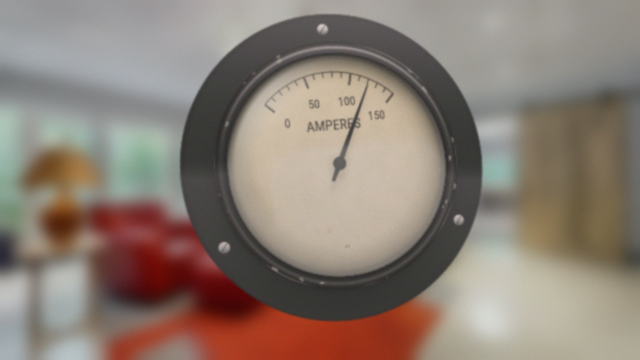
120 A
